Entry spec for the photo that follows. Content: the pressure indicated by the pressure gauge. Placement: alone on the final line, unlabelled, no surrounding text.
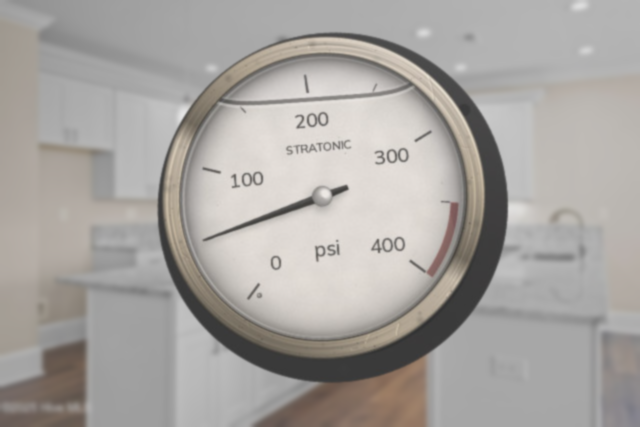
50 psi
